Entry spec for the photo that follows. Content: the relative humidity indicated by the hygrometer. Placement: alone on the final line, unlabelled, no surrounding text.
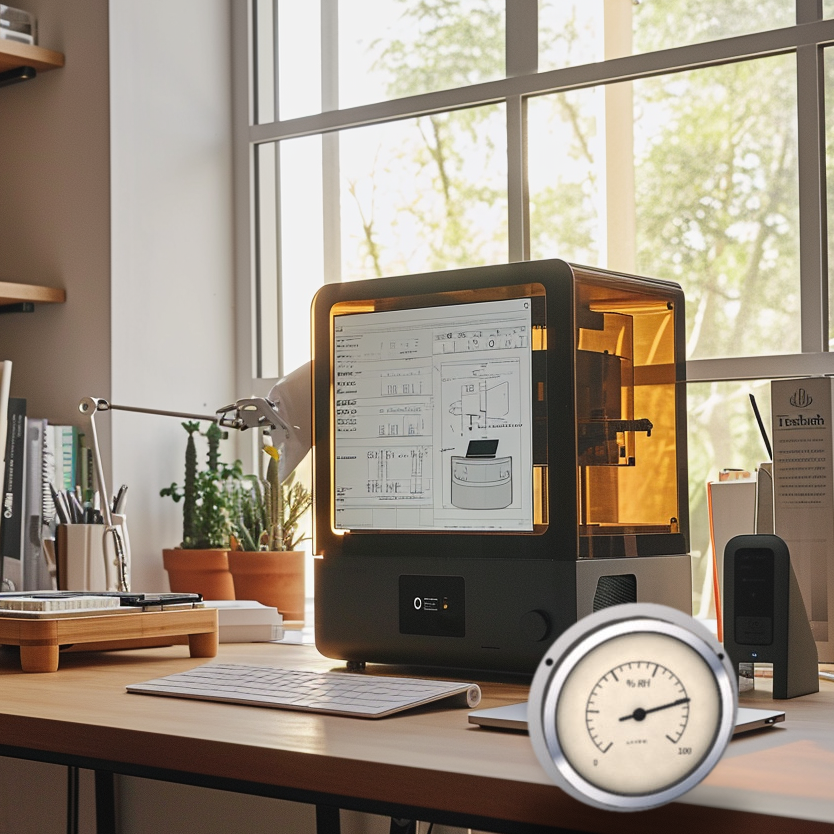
80 %
